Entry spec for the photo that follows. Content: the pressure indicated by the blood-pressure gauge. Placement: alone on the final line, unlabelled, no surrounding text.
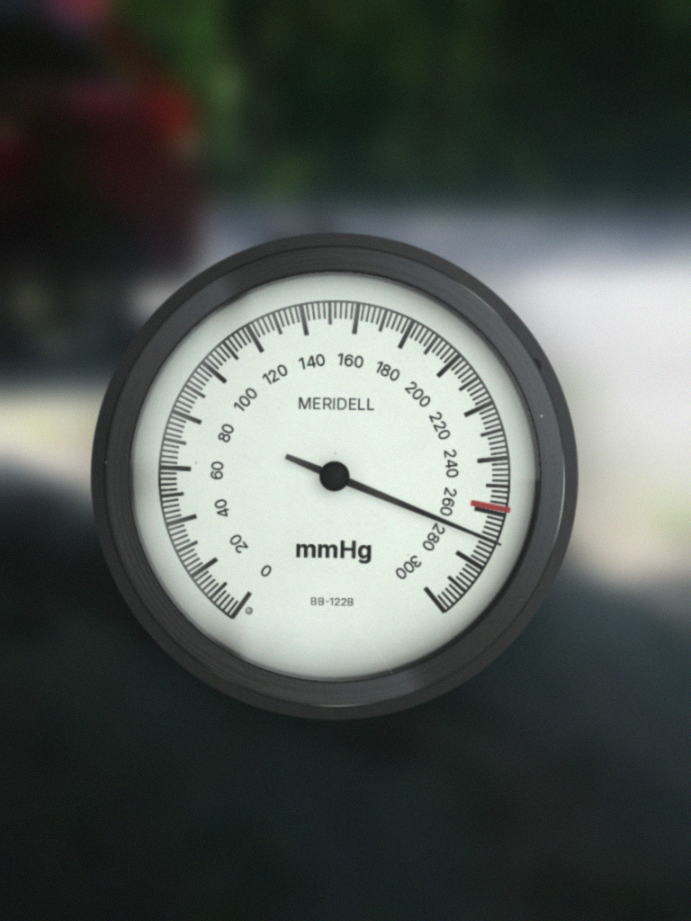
270 mmHg
